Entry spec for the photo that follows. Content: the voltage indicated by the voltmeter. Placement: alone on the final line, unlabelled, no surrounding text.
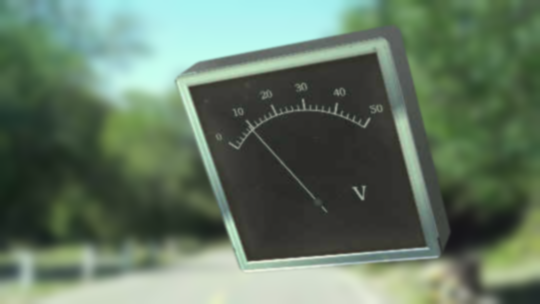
10 V
